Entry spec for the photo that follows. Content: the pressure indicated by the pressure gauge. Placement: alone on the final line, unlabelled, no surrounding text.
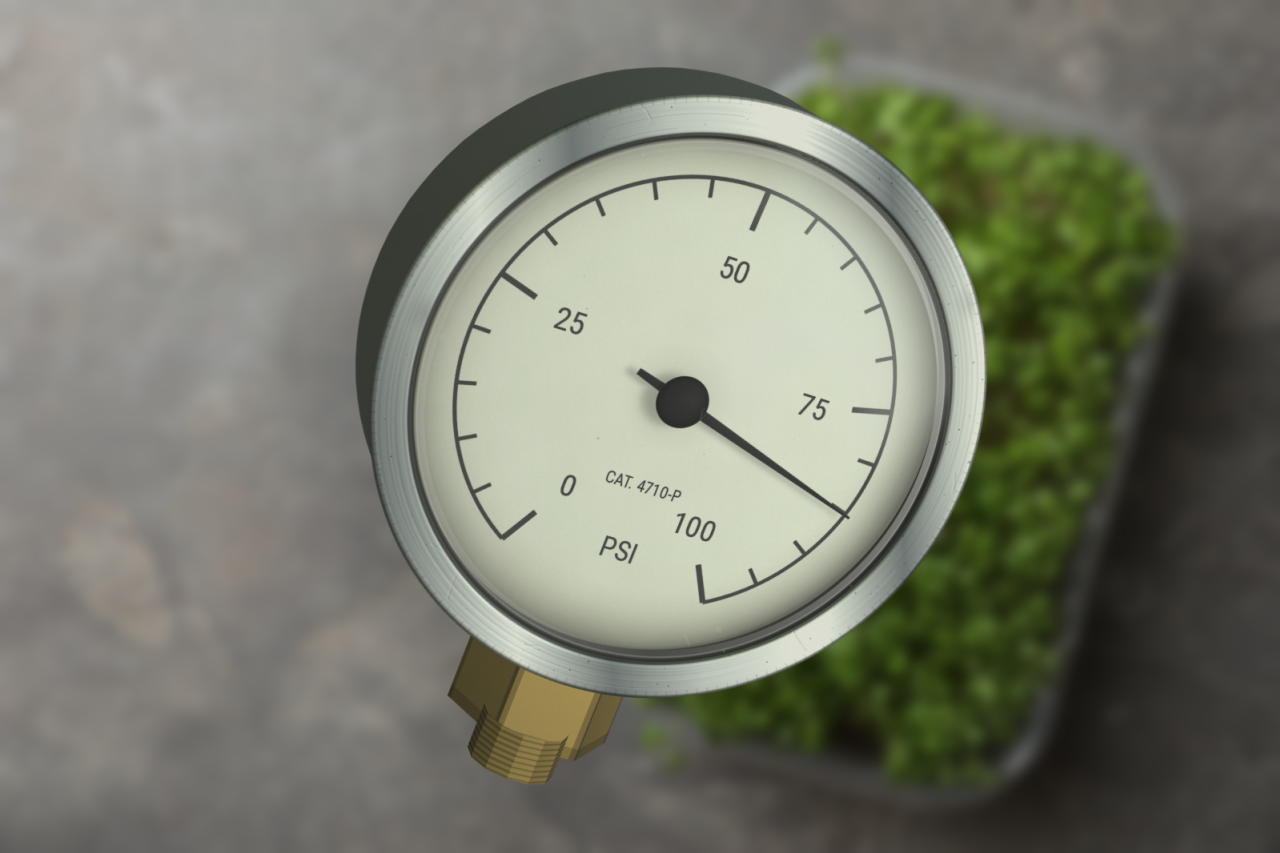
85 psi
